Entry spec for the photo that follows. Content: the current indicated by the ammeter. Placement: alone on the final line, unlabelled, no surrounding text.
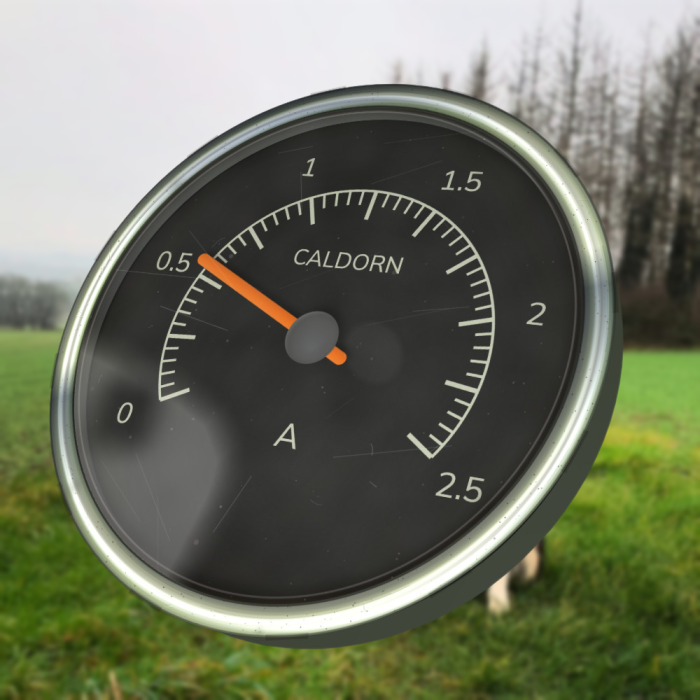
0.55 A
